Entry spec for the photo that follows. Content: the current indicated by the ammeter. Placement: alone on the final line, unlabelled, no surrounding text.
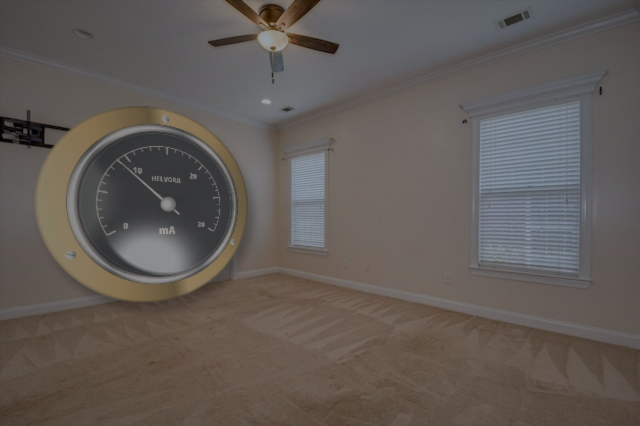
9 mA
